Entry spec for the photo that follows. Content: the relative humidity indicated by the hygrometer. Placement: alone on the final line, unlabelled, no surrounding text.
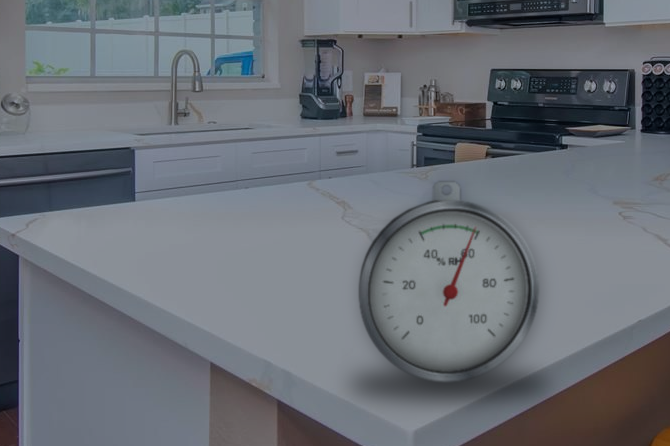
58 %
